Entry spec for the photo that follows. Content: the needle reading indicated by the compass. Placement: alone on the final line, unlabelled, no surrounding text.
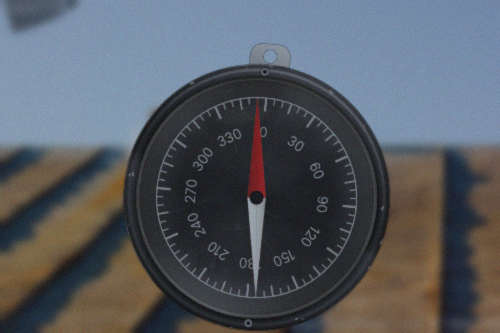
355 °
